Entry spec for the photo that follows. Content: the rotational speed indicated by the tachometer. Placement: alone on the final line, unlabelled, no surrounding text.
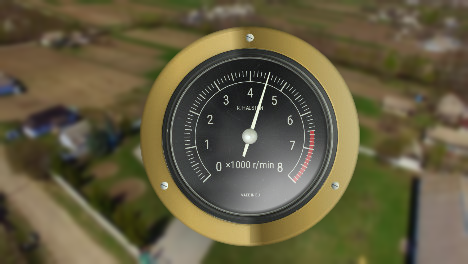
4500 rpm
